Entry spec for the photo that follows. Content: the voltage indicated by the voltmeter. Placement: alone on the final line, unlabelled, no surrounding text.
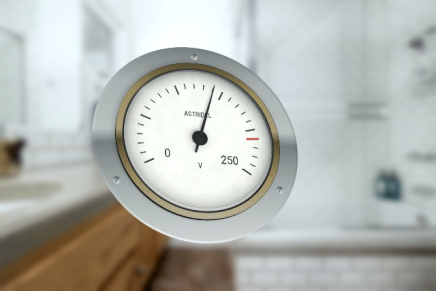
140 V
